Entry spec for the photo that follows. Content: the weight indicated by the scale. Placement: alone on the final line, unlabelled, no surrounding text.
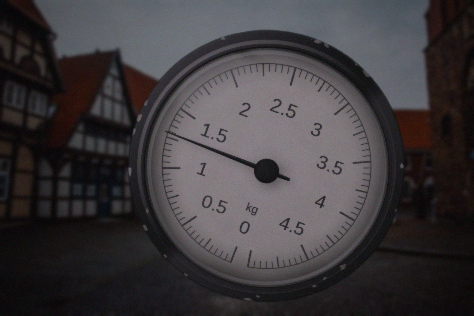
1.3 kg
